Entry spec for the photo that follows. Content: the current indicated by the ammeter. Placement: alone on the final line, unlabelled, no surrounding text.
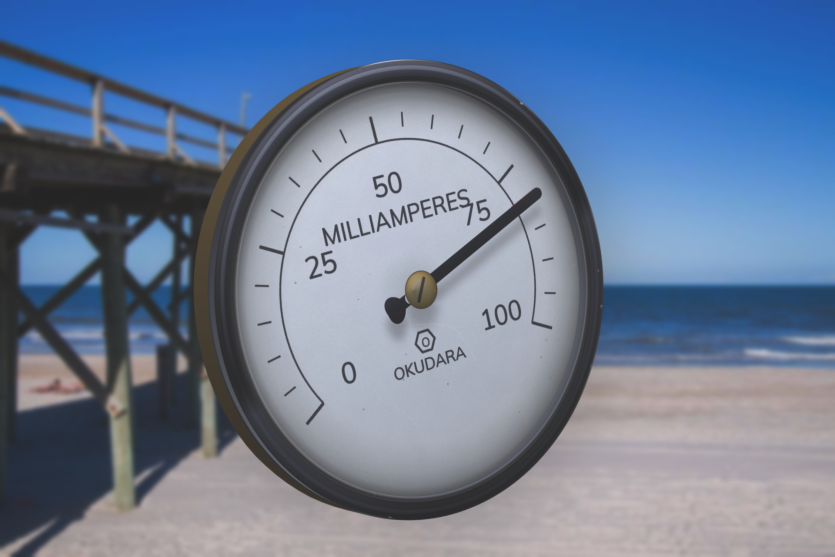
80 mA
